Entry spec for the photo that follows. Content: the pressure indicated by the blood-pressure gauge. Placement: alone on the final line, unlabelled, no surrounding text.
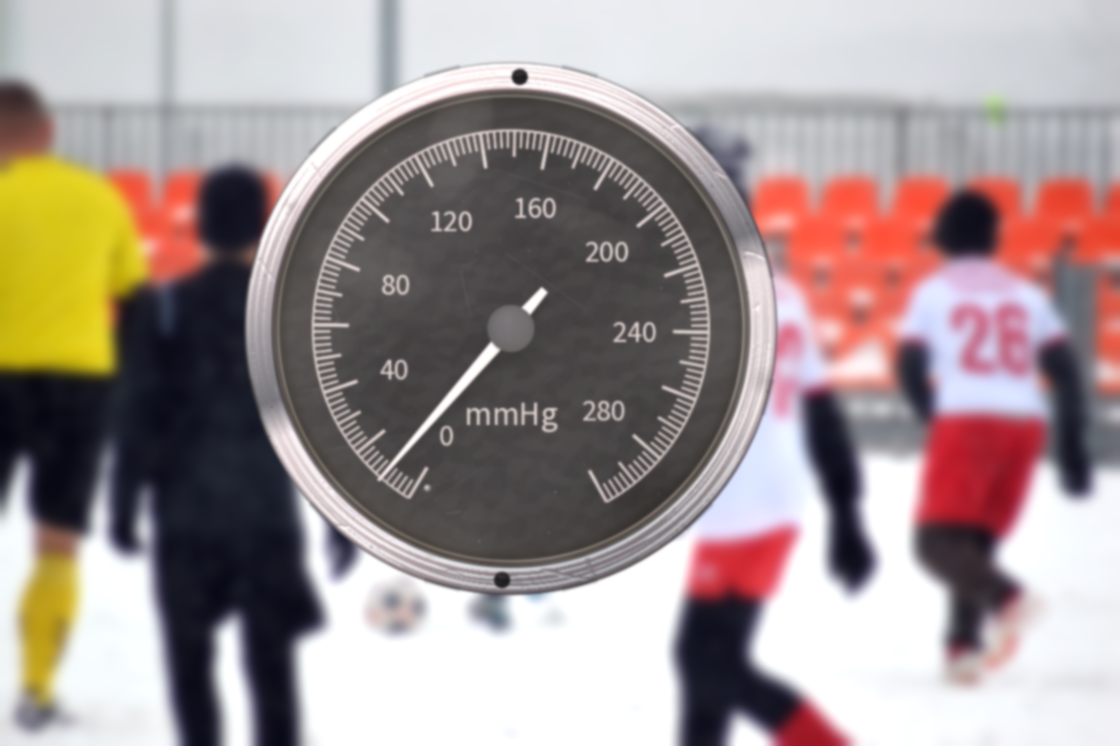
10 mmHg
